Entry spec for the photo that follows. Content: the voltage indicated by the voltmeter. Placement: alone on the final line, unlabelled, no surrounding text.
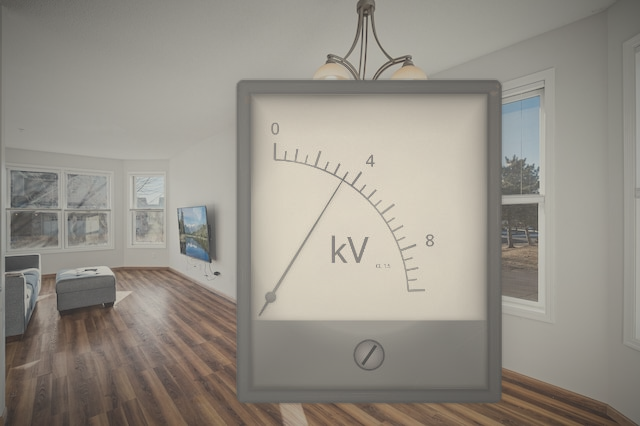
3.5 kV
